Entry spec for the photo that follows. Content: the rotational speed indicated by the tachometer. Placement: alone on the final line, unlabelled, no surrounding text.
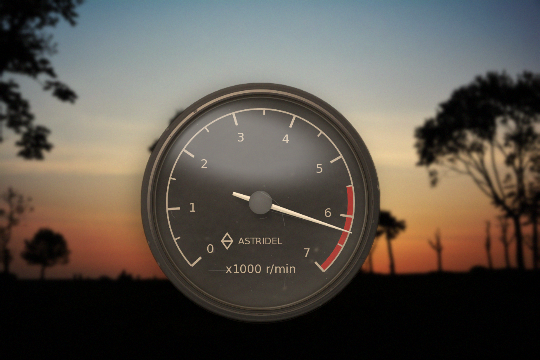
6250 rpm
